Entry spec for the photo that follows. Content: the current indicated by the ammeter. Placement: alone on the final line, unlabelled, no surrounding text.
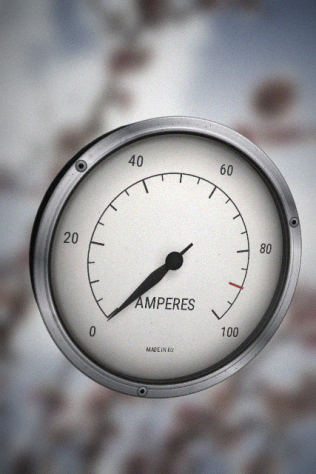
0 A
